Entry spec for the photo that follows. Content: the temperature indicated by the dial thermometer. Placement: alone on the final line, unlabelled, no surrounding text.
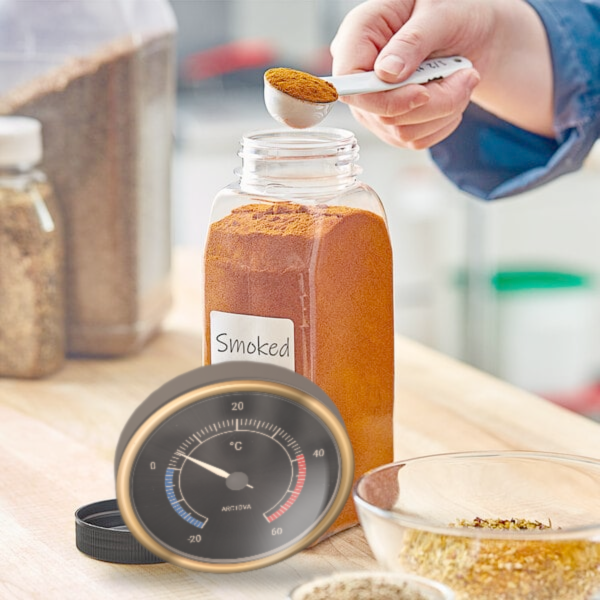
5 °C
